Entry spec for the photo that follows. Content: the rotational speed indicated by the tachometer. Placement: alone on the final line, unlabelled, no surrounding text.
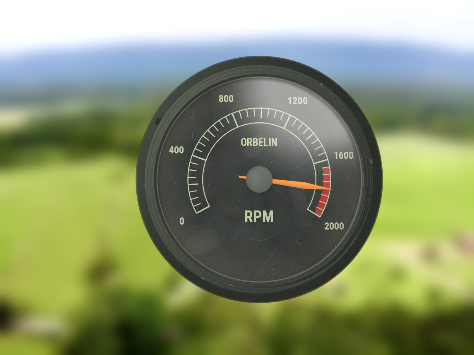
1800 rpm
